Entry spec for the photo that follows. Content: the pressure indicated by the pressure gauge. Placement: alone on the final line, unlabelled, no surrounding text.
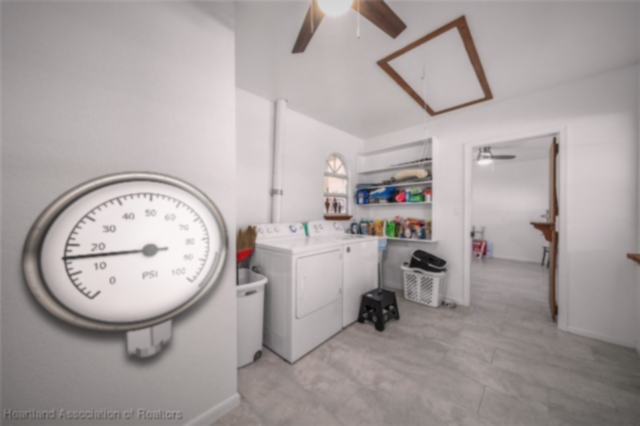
16 psi
